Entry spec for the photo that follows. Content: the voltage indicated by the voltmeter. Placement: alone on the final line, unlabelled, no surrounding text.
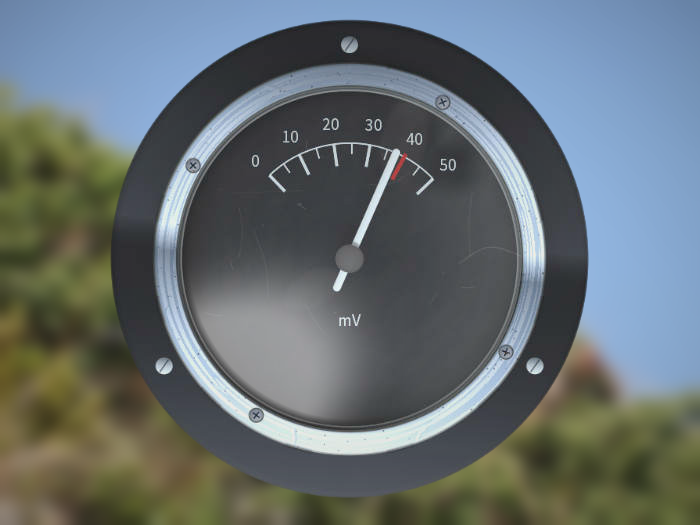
37.5 mV
